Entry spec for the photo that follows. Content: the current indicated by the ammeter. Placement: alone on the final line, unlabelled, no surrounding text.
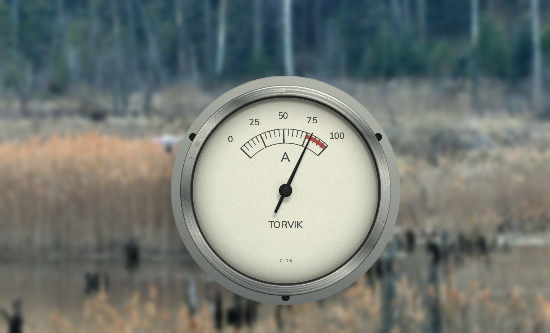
80 A
